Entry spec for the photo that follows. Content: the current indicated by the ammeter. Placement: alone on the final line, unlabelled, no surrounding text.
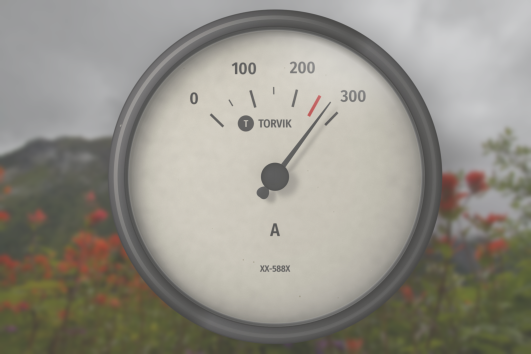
275 A
